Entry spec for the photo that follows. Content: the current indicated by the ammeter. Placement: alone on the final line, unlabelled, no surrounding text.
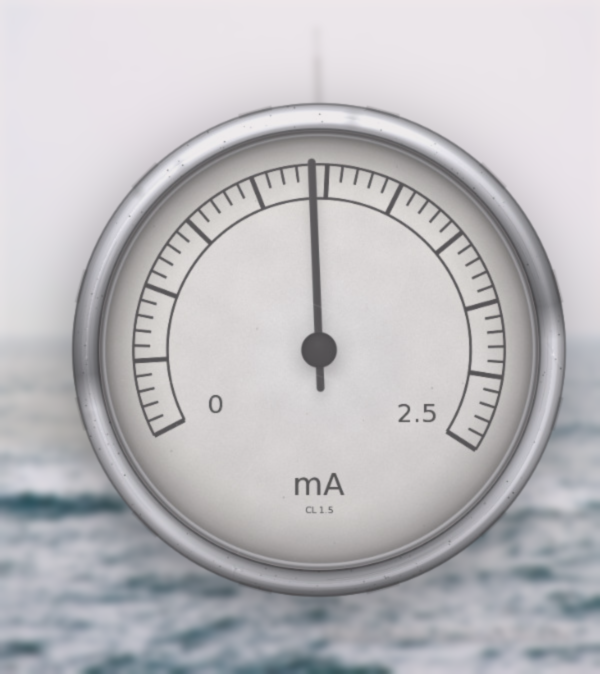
1.2 mA
